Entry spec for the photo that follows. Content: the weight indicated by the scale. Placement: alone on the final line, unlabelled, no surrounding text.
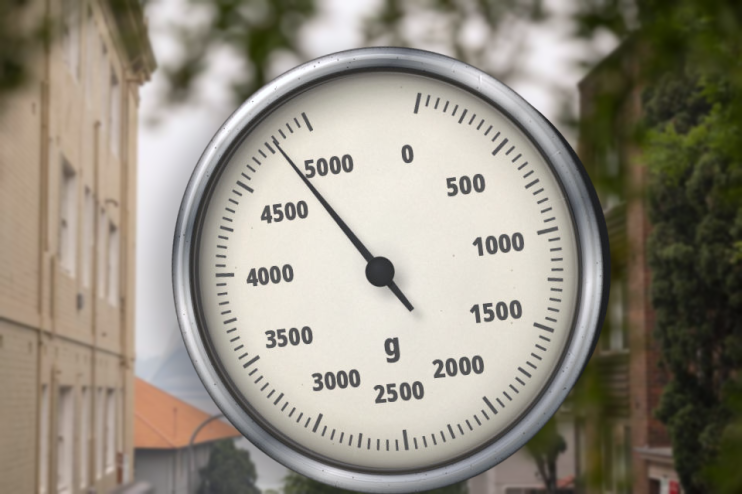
4800 g
